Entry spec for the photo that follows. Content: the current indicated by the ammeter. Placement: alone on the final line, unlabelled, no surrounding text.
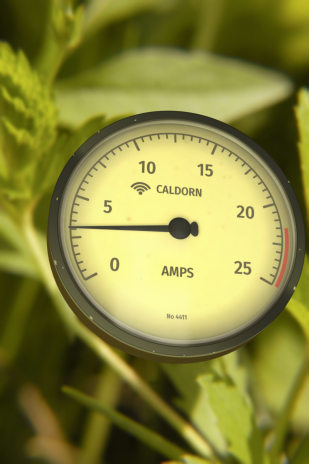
3 A
